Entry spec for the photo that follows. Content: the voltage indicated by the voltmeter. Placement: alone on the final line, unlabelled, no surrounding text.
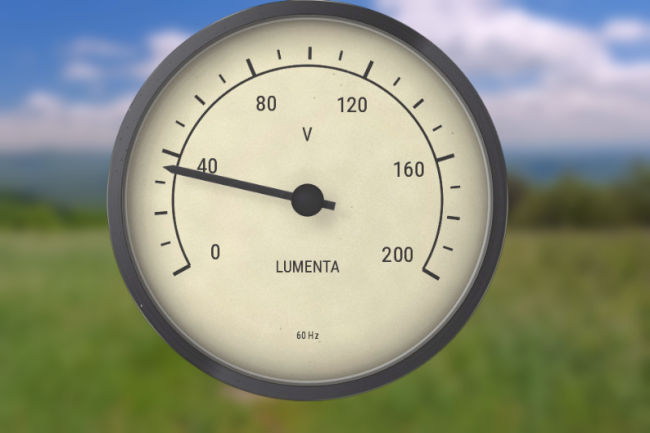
35 V
